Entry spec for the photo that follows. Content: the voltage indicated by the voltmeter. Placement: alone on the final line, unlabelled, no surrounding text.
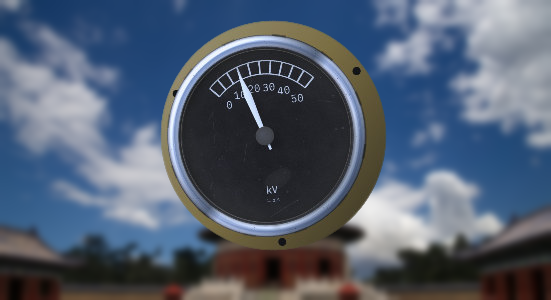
15 kV
